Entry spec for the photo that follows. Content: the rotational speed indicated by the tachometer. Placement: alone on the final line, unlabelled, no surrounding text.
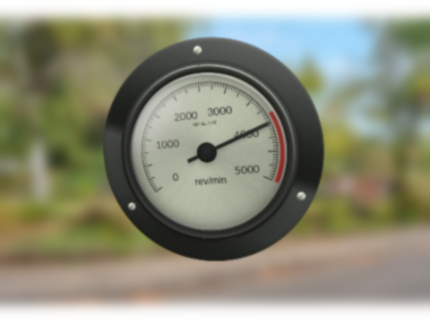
4000 rpm
